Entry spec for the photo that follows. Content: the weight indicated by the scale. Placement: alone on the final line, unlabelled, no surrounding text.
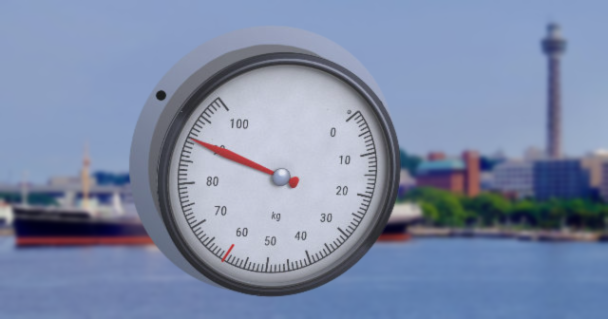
90 kg
